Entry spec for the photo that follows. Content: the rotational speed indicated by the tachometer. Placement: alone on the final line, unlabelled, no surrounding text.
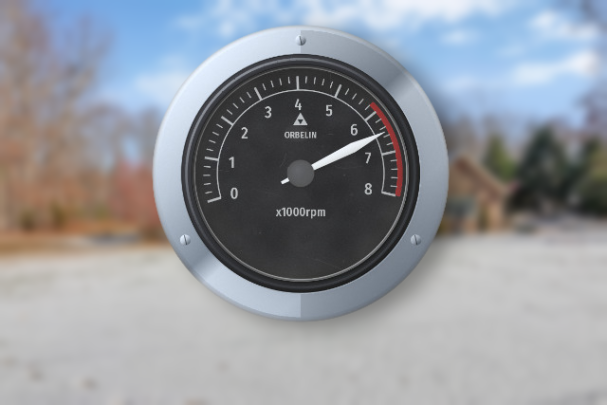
6500 rpm
